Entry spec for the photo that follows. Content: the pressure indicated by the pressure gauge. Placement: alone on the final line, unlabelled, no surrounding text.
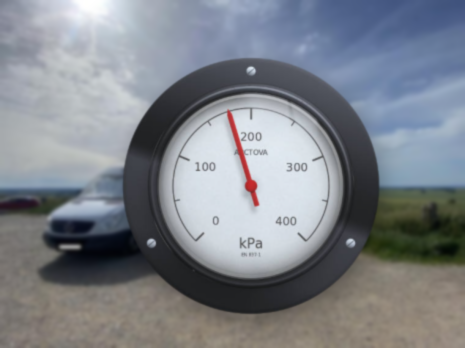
175 kPa
